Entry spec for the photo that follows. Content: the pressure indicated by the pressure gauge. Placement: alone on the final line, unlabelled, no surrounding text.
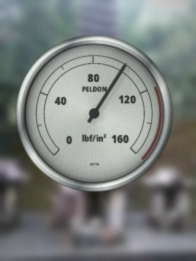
100 psi
